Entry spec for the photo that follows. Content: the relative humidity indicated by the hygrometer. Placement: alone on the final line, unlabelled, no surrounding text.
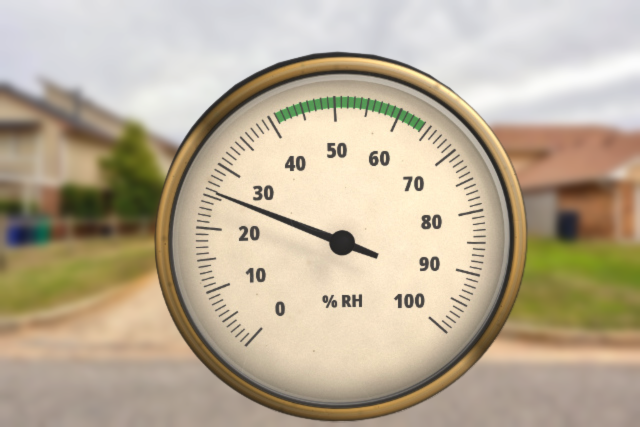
26 %
